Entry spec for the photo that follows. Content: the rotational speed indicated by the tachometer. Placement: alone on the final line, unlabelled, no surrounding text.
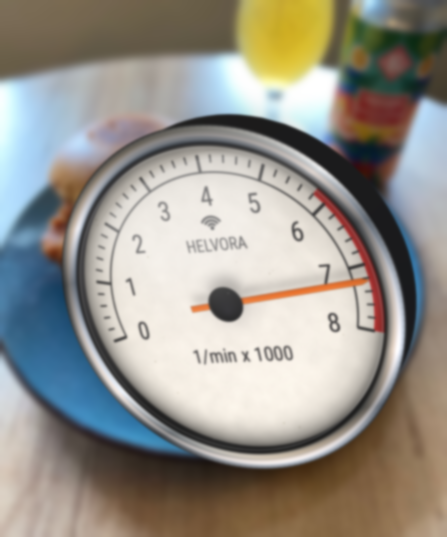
7200 rpm
